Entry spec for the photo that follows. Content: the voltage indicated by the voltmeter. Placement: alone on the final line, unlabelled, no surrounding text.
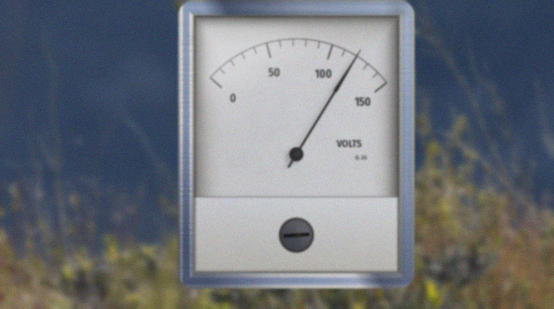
120 V
